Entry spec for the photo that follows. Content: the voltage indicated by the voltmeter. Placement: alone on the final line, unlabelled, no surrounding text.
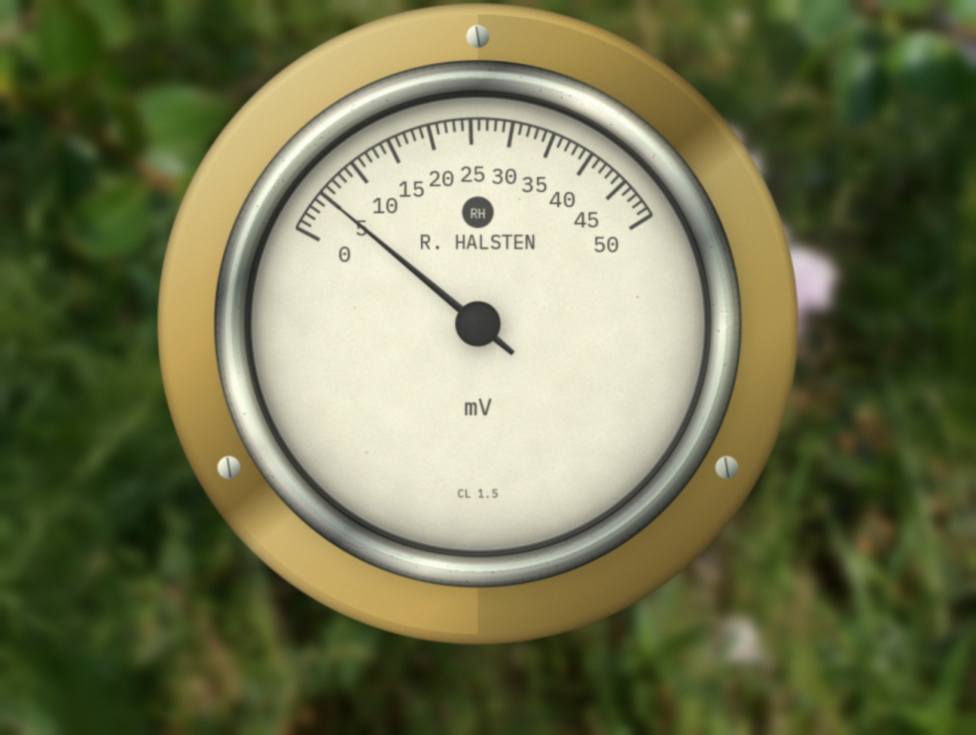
5 mV
